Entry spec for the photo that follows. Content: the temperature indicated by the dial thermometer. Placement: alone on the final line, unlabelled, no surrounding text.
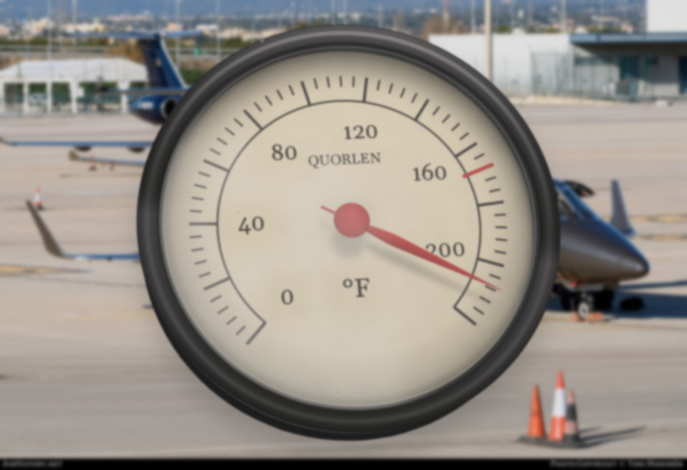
208 °F
